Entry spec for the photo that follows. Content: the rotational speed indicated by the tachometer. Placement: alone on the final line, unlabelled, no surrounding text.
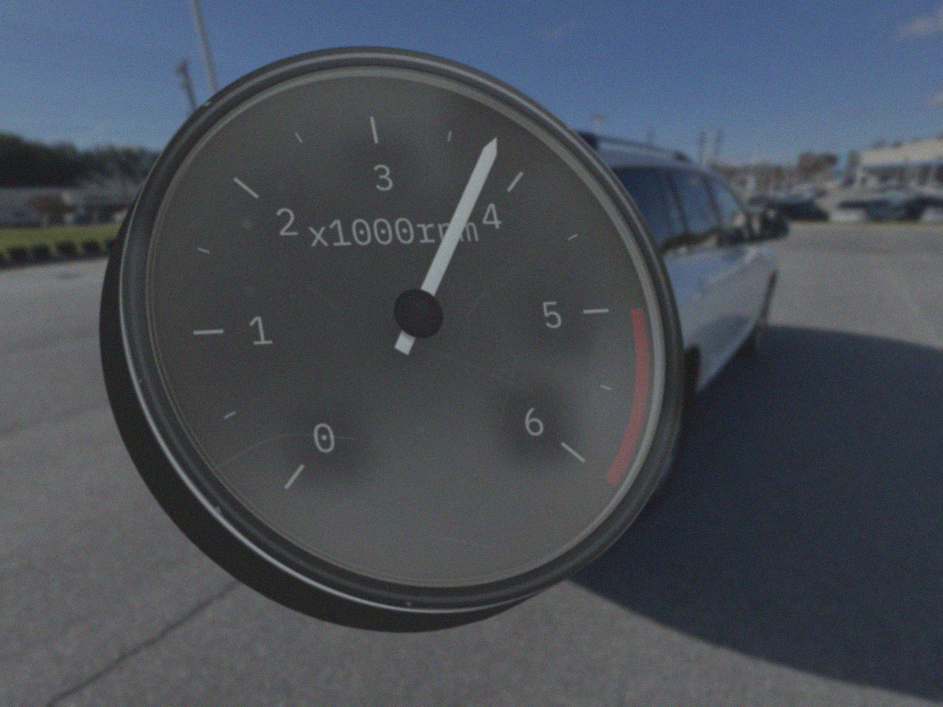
3750 rpm
